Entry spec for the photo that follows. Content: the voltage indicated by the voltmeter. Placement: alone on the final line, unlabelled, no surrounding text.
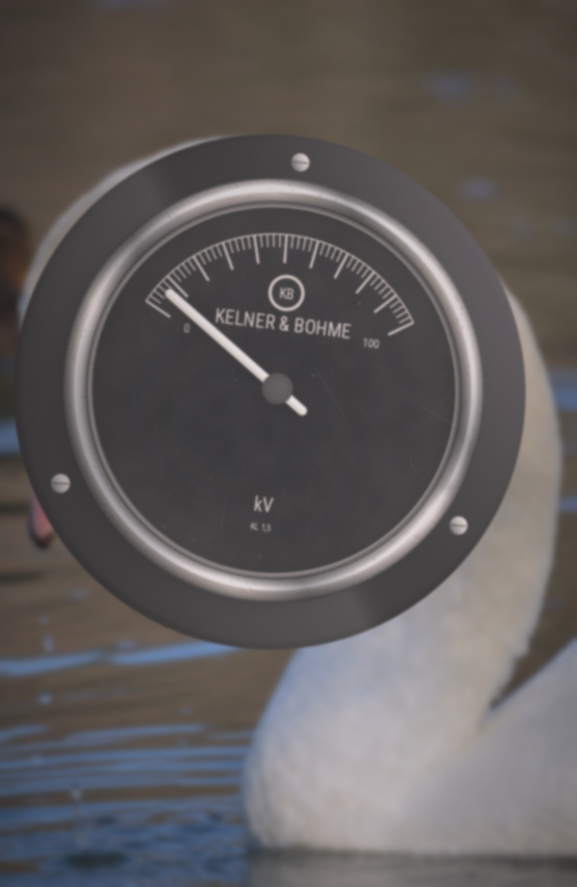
6 kV
